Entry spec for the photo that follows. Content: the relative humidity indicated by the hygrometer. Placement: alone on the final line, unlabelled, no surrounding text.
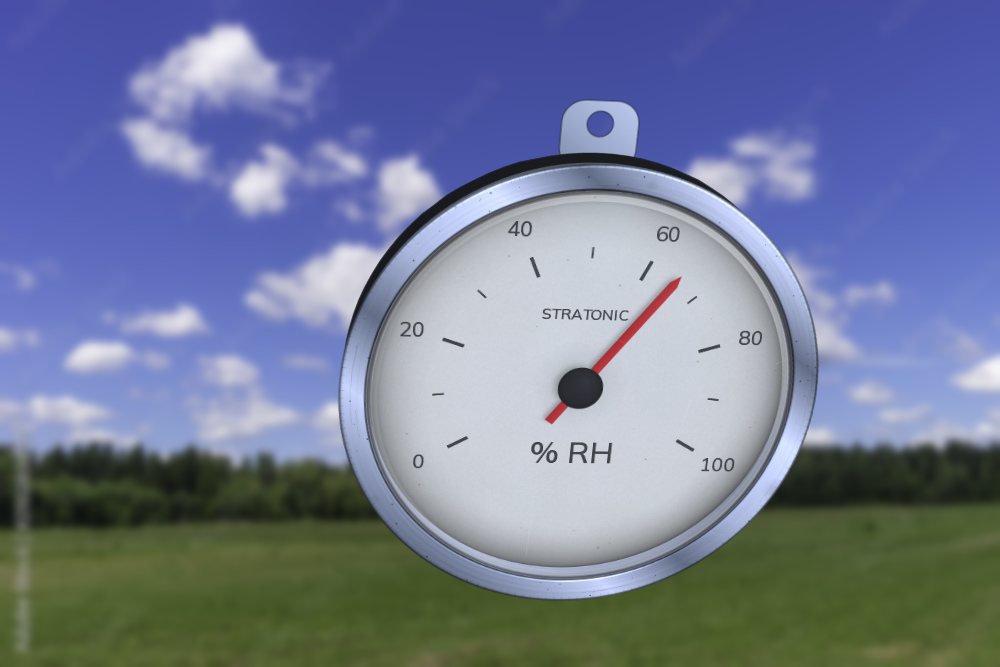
65 %
